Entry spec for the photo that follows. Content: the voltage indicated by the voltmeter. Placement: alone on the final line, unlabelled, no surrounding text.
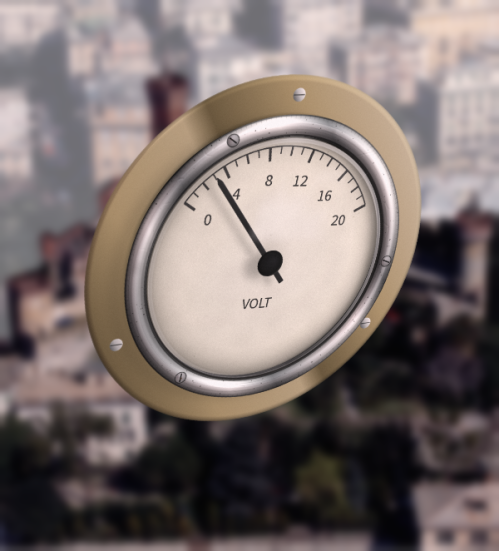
3 V
